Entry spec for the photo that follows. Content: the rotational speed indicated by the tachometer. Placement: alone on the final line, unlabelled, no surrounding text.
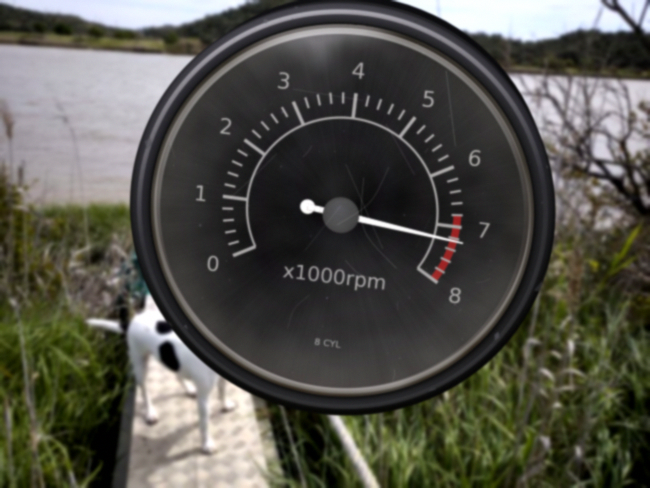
7200 rpm
